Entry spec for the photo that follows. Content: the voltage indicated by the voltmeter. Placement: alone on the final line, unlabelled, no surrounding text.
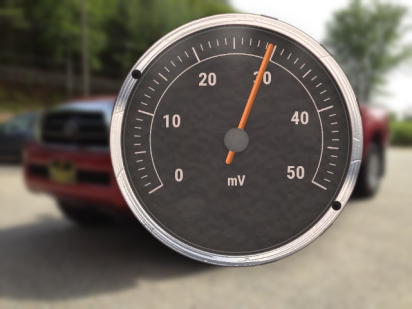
29.5 mV
